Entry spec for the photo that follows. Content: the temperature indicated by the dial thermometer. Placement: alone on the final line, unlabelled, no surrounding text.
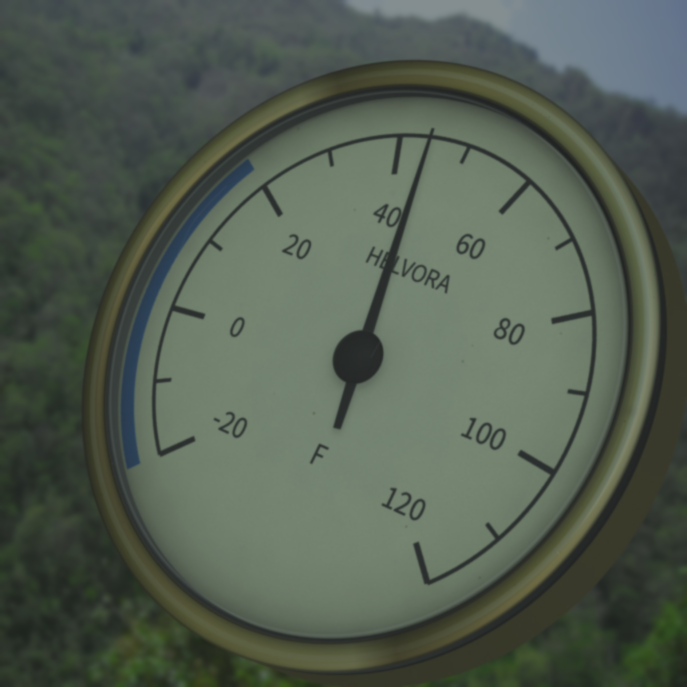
45 °F
